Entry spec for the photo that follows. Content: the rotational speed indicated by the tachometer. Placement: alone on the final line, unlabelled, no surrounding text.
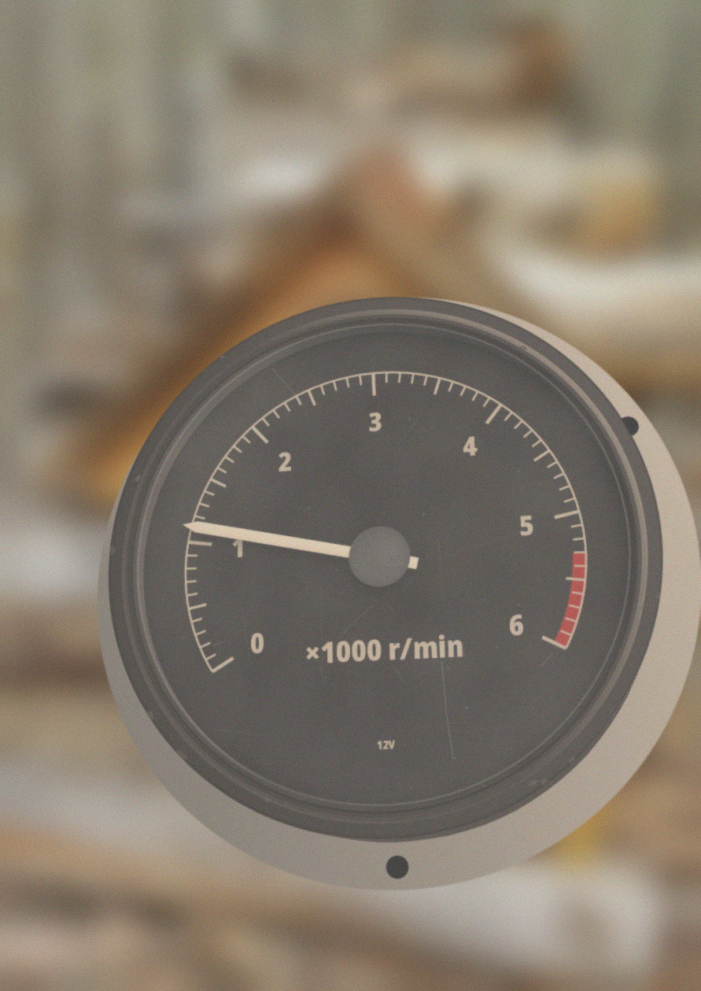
1100 rpm
